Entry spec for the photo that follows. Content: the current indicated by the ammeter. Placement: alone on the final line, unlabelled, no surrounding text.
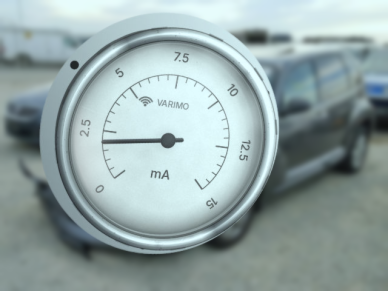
2 mA
